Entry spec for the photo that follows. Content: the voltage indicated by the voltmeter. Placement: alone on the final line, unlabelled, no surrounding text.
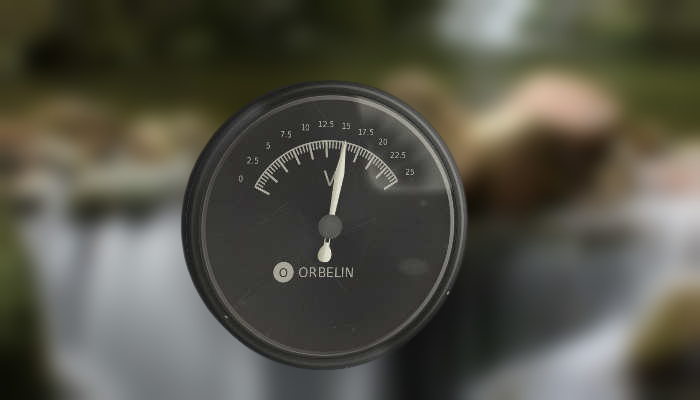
15 V
